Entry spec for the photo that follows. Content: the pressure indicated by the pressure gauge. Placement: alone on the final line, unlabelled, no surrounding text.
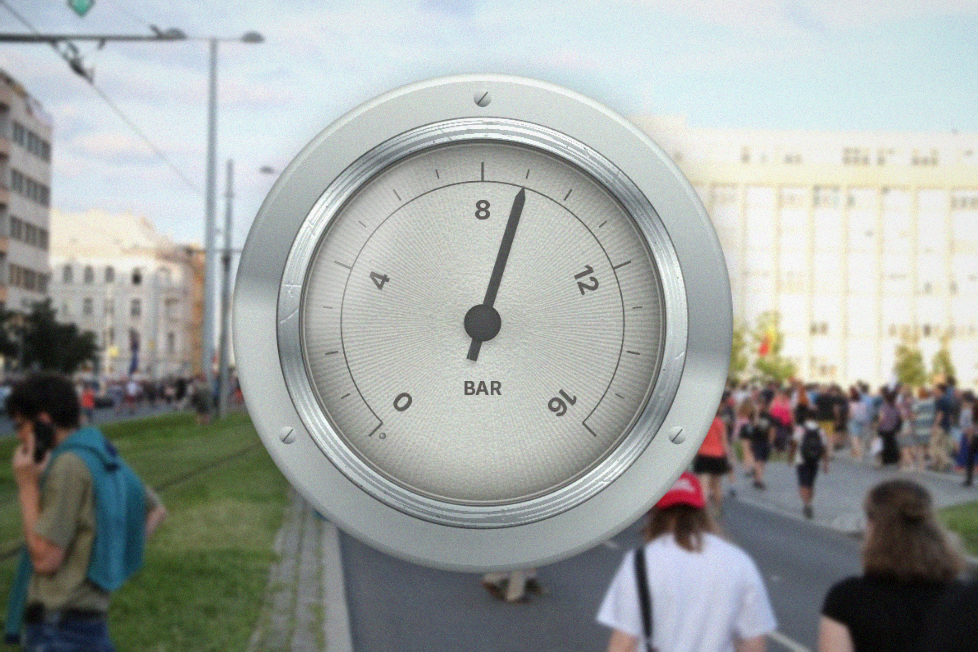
9 bar
